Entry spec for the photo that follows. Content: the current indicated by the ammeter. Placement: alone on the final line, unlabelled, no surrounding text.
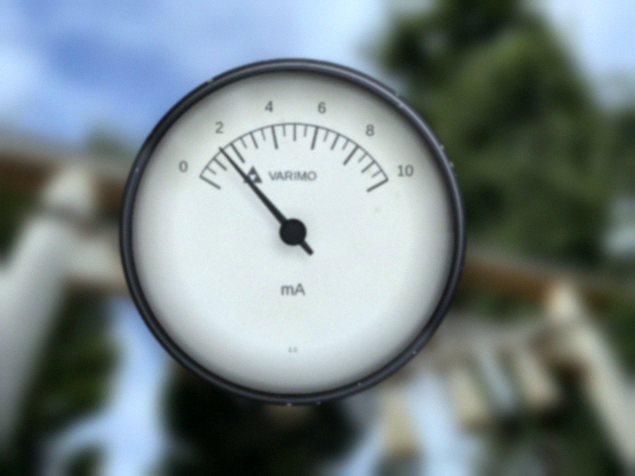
1.5 mA
